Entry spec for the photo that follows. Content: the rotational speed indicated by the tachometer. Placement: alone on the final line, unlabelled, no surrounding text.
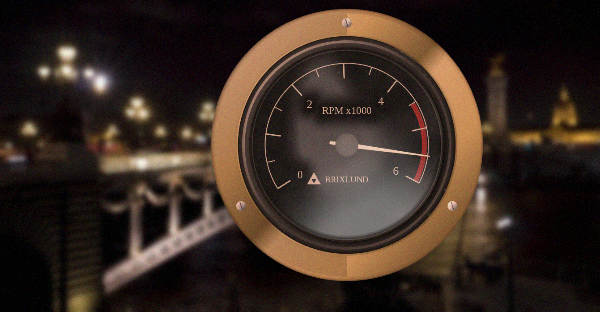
5500 rpm
